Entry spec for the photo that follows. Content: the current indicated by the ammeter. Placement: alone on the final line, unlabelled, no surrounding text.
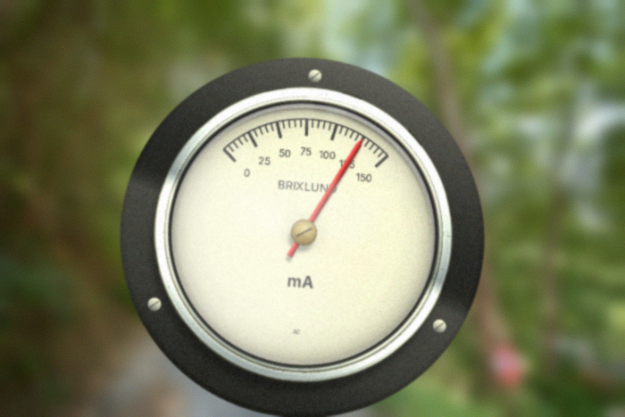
125 mA
